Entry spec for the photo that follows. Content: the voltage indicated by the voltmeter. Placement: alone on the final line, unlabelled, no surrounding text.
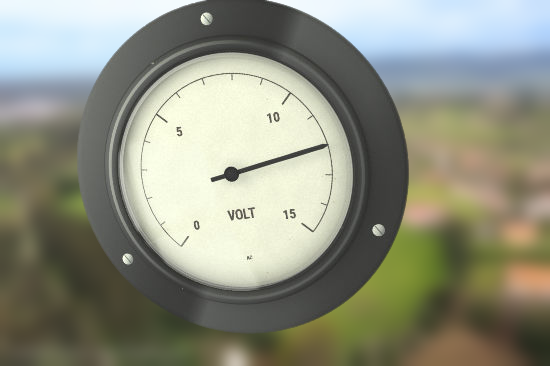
12 V
